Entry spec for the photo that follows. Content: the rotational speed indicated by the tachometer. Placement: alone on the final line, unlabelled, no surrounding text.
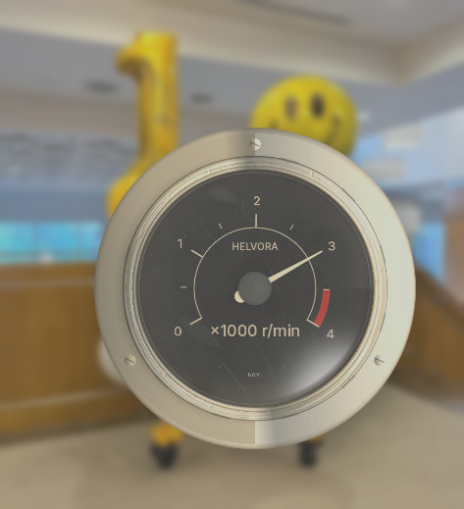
3000 rpm
